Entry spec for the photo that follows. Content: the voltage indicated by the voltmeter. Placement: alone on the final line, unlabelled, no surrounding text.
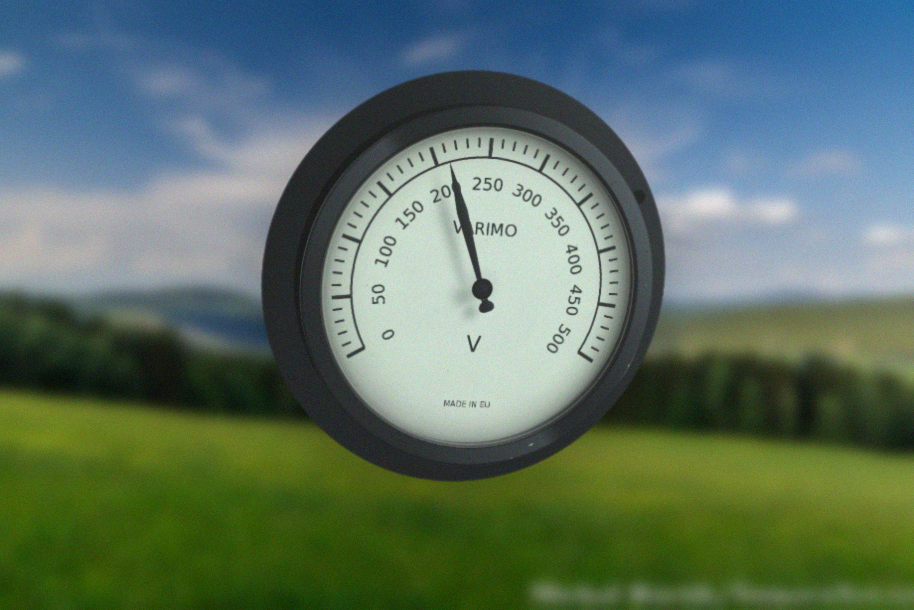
210 V
